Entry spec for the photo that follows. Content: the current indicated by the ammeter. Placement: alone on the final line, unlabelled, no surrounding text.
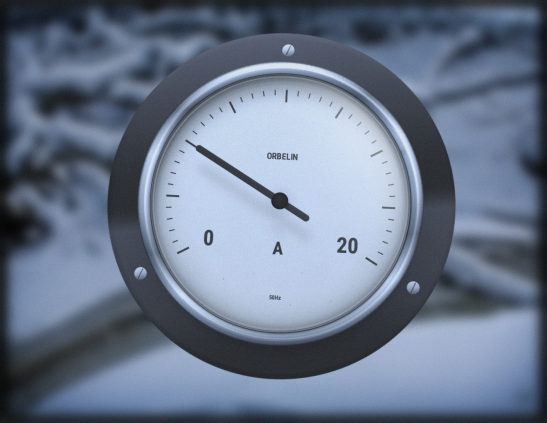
5 A
